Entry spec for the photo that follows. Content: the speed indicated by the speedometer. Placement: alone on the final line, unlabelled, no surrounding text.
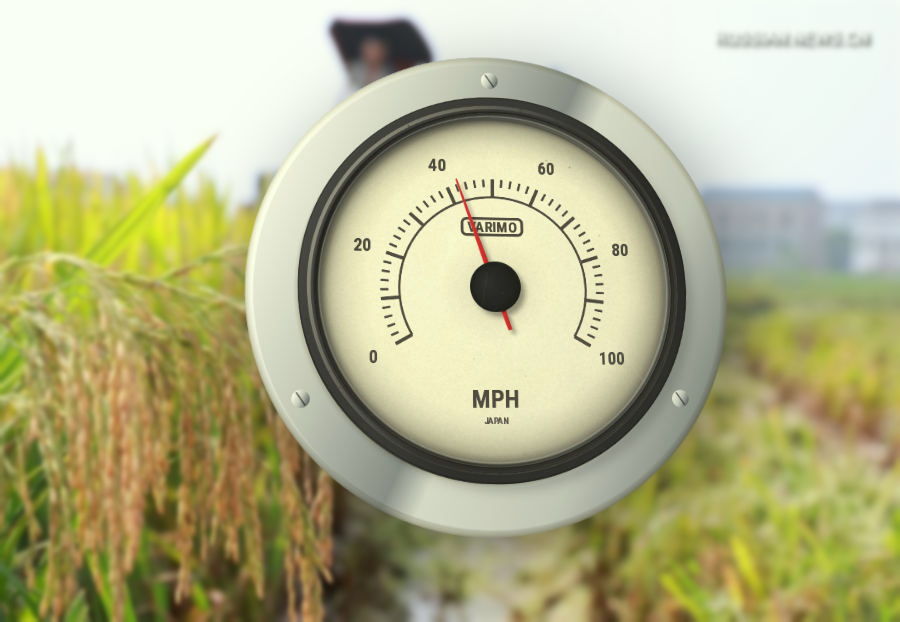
42 mph
